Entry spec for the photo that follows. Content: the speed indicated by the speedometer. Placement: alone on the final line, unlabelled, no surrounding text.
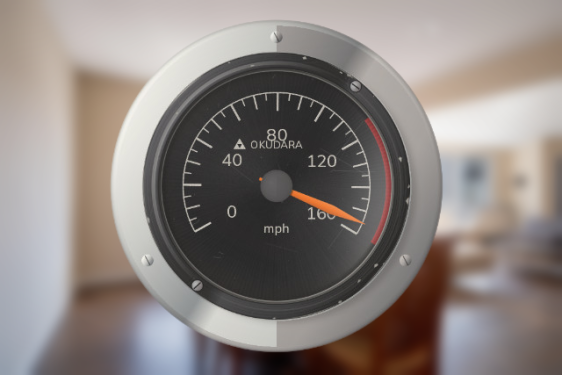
155 mph
